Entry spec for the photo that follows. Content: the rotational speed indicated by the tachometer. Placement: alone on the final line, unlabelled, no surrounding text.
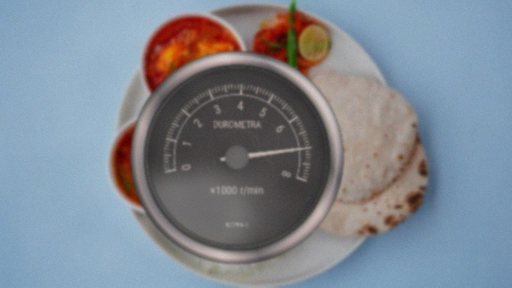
7000 rpm
